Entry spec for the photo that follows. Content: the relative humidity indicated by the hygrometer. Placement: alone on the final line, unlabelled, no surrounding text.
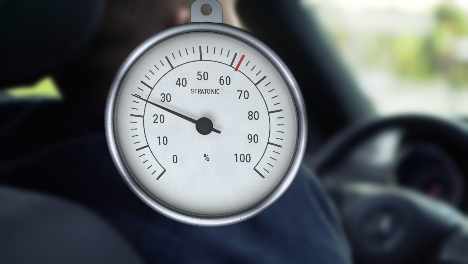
26 %
